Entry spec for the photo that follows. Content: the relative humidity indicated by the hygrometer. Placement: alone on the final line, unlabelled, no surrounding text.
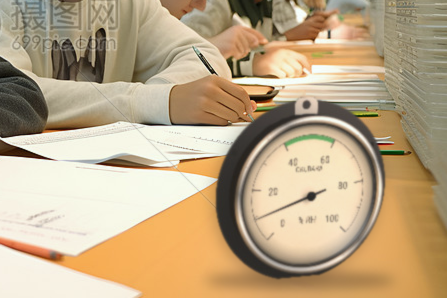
10 %
